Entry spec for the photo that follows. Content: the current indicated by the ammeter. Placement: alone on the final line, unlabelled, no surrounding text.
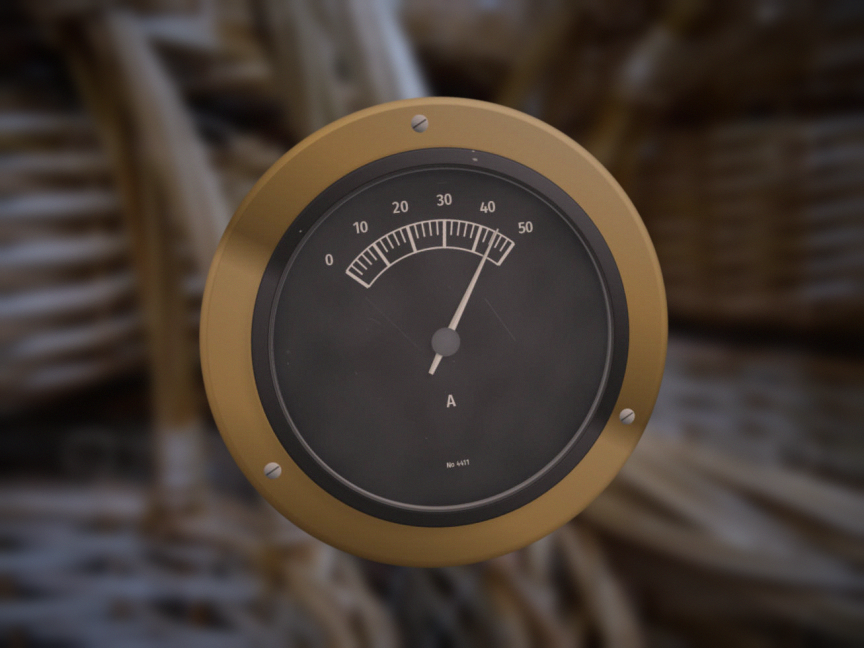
44 A
